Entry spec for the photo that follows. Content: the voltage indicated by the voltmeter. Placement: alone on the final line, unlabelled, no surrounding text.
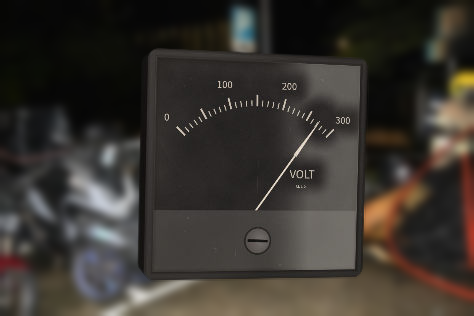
270 V
